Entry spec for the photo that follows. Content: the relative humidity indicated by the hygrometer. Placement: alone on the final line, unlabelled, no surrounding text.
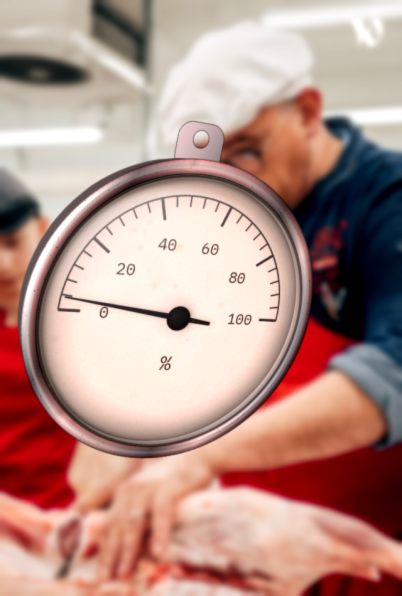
4 %
